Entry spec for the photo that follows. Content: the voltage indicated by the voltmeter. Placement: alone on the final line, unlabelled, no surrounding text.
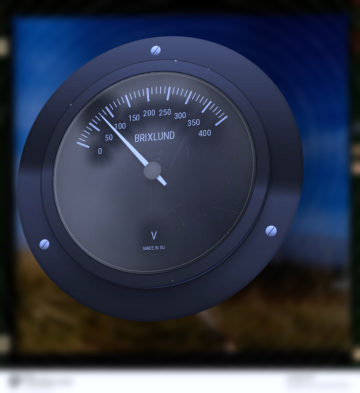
80 V
